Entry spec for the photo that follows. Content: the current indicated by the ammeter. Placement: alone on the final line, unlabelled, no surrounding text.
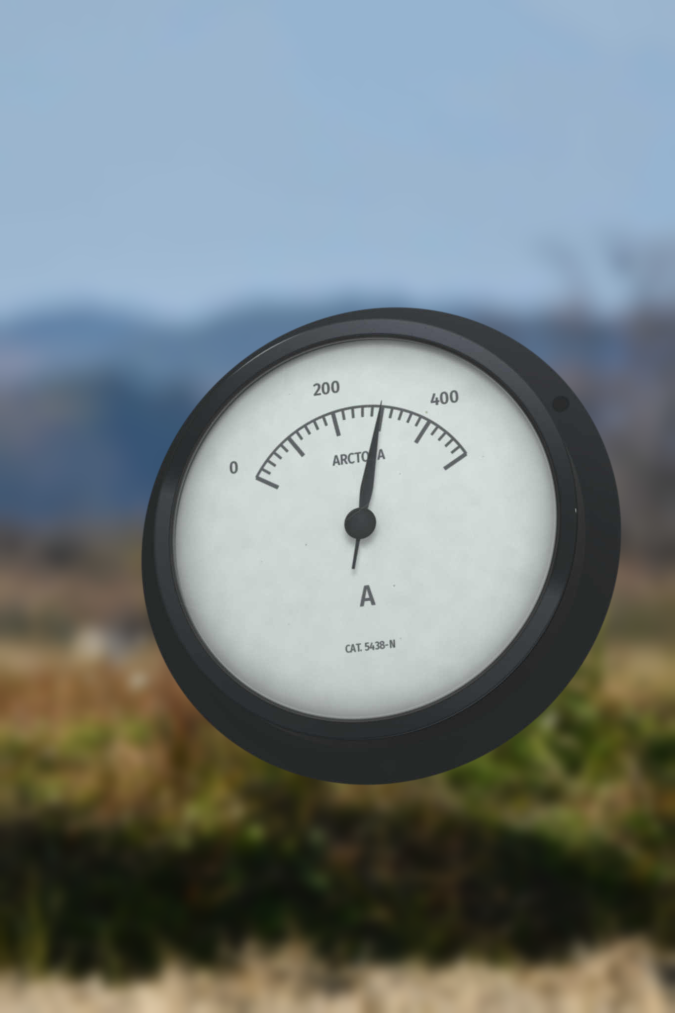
300 A
